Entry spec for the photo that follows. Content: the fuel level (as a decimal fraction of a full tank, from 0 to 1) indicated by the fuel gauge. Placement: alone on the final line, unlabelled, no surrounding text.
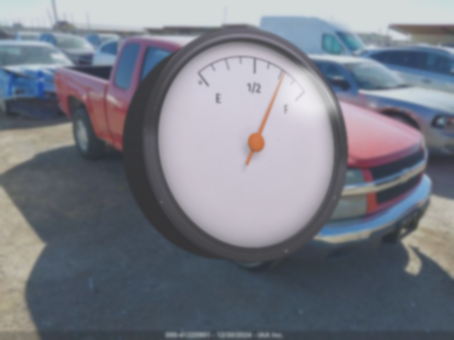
0.75
